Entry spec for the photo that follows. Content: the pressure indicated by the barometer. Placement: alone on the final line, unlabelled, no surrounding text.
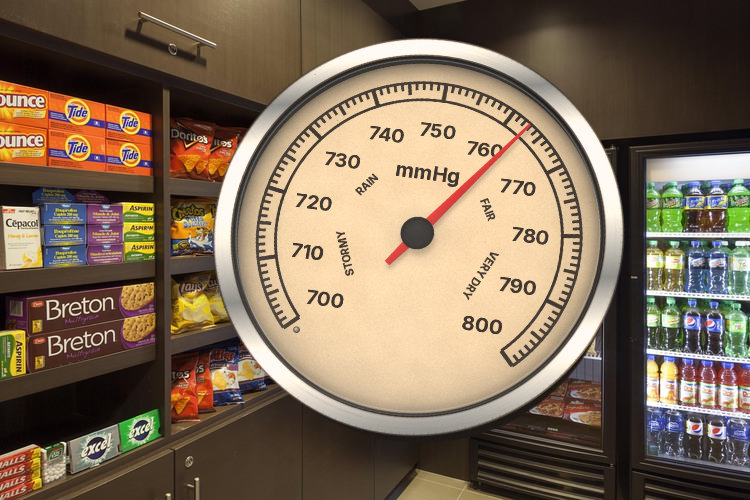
763 mmHg
